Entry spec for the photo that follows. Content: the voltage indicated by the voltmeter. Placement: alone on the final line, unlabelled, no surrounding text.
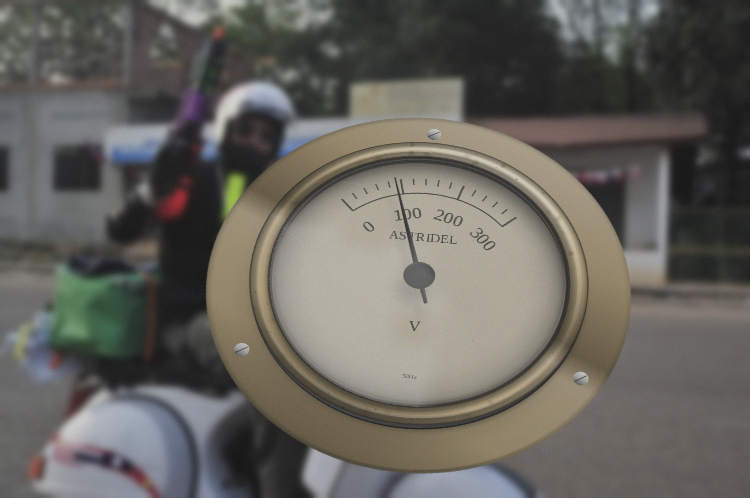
90 V
